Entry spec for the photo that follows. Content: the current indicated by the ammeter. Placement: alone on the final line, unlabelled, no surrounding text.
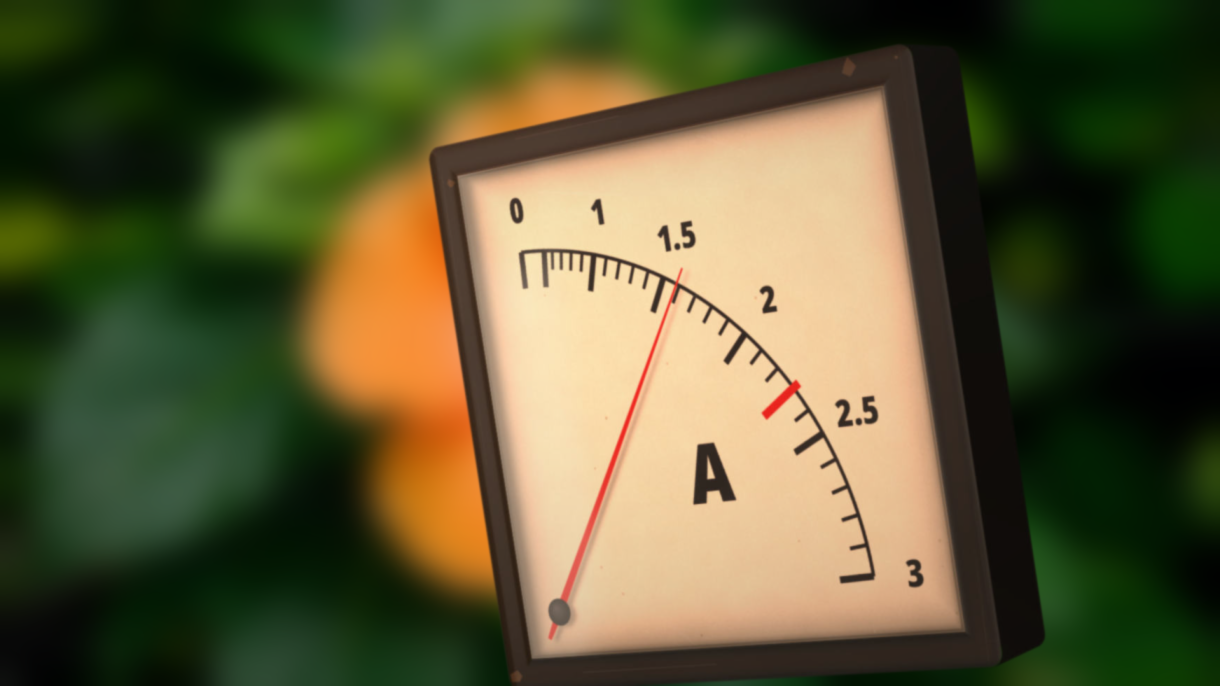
1.6 A
